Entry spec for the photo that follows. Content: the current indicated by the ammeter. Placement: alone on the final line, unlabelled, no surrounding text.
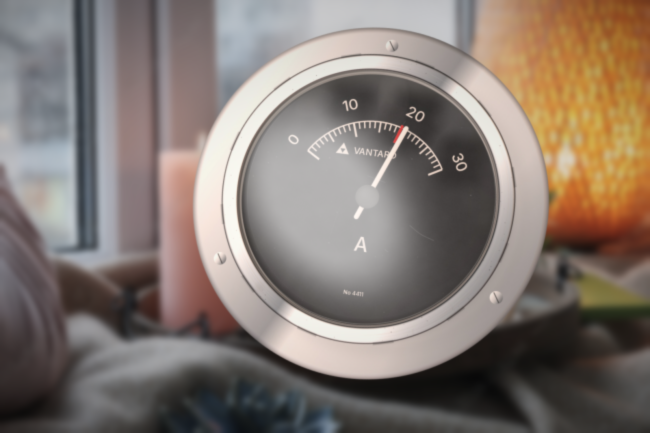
20 A
